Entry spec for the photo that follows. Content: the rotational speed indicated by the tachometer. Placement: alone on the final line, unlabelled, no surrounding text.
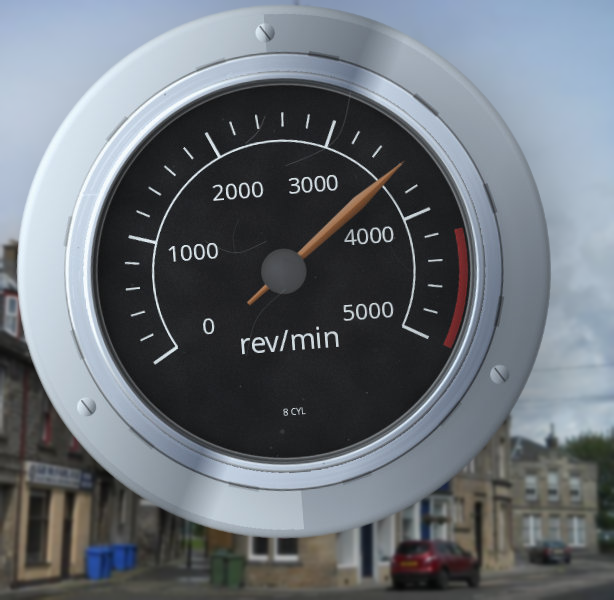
3600 rpm
